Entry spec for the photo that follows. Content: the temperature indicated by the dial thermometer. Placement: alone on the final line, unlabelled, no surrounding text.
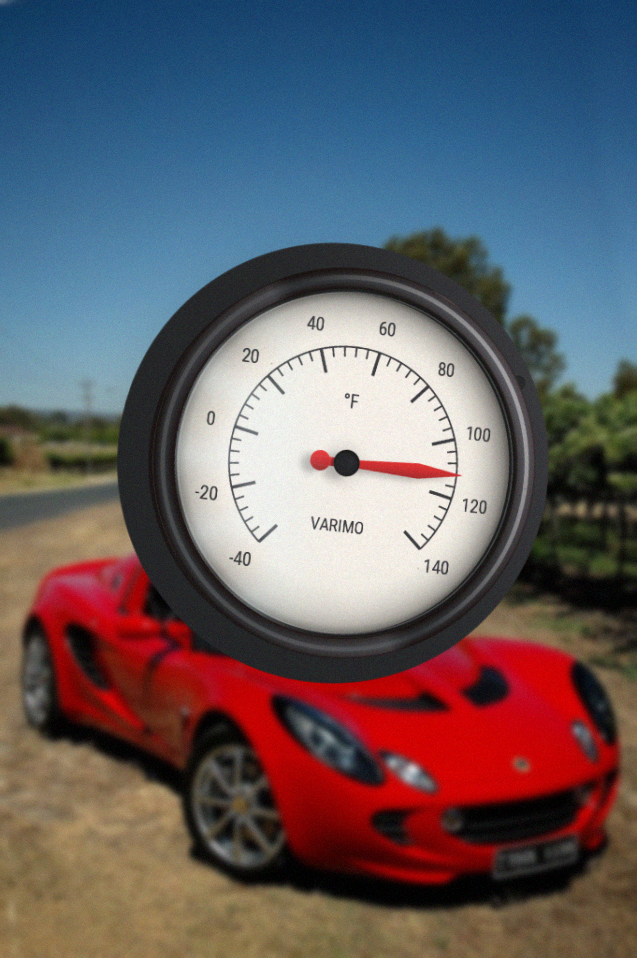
112 °F
